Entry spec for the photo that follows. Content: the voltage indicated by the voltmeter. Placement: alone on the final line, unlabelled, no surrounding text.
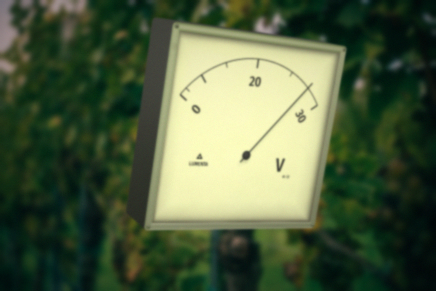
27.5 V
